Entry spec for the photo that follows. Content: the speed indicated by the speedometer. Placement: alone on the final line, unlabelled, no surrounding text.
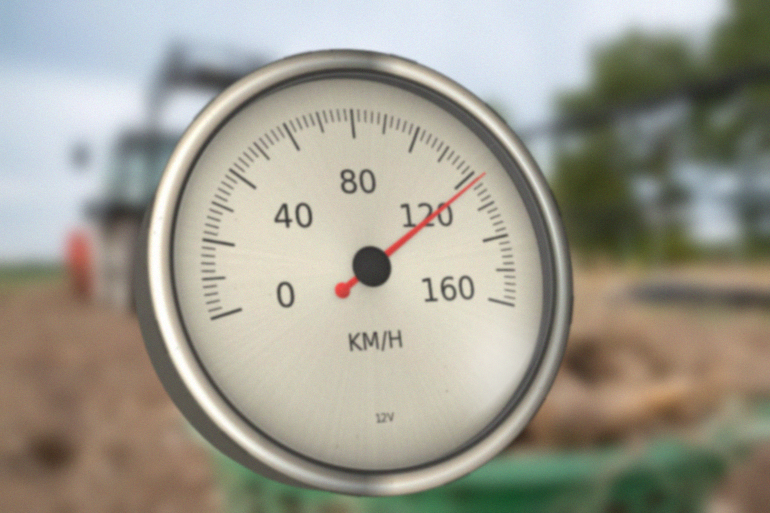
122 km/h
